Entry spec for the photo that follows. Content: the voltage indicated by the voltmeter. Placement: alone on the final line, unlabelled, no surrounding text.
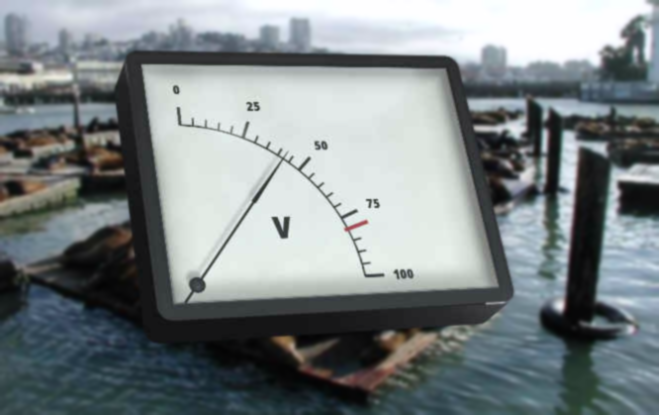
42.5 V
